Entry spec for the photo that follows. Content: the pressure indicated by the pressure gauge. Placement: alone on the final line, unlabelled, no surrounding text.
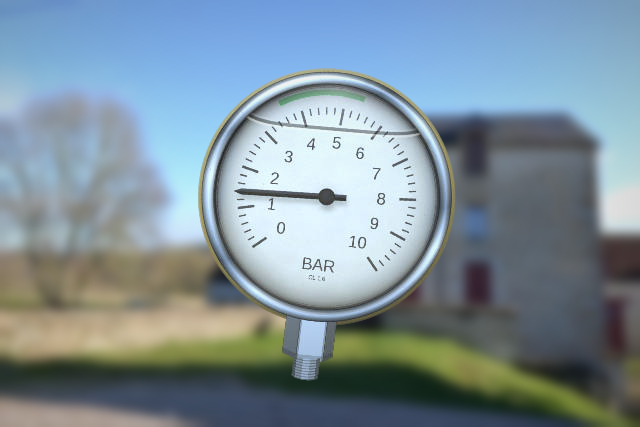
1.4 bar
